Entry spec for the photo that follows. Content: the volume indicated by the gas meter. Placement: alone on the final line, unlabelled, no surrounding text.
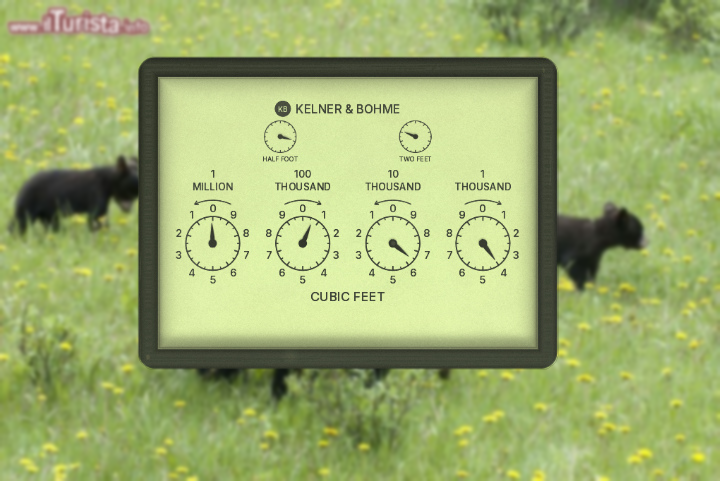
6400 ft³
